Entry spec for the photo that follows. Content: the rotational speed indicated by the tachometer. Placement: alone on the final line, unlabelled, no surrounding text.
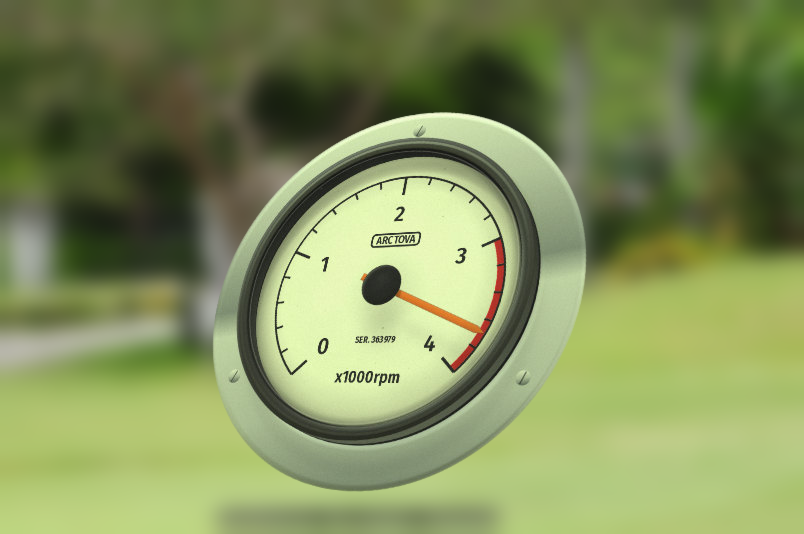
3700 rpm
